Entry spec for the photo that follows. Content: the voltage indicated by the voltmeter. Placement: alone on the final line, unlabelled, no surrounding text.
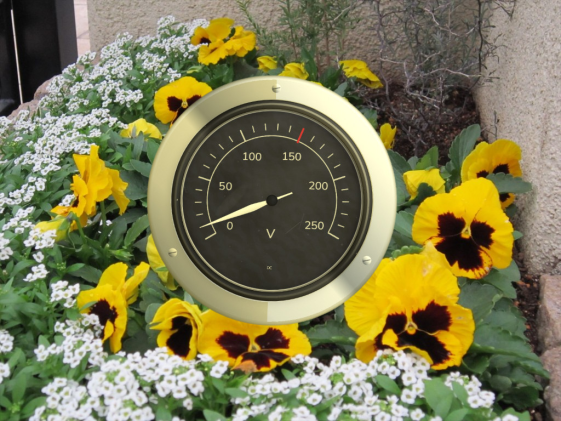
10 V
